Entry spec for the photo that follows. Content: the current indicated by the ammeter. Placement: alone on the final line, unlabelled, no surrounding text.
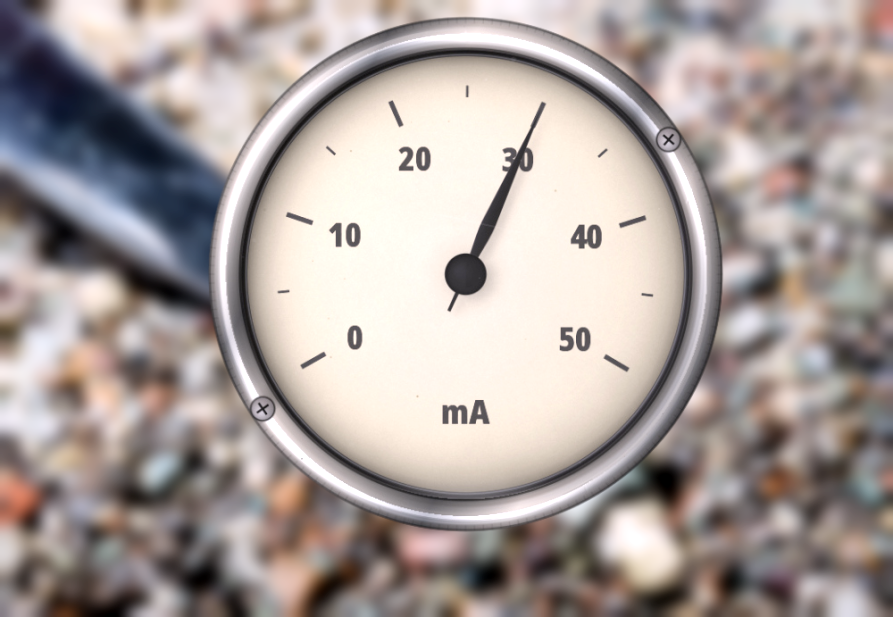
30 mA
